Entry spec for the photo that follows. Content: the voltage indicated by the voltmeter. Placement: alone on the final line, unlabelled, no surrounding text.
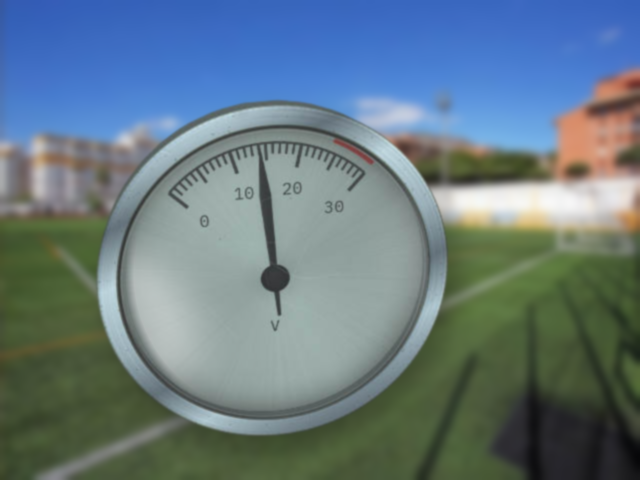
14 V
